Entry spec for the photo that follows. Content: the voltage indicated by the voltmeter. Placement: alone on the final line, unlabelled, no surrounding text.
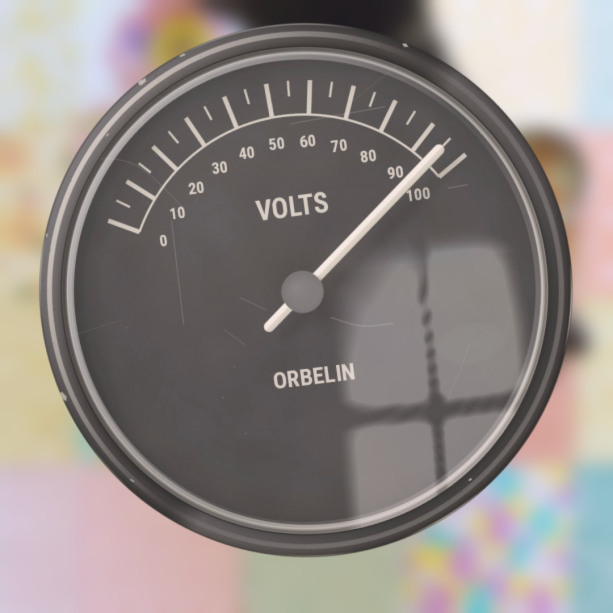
95 V
